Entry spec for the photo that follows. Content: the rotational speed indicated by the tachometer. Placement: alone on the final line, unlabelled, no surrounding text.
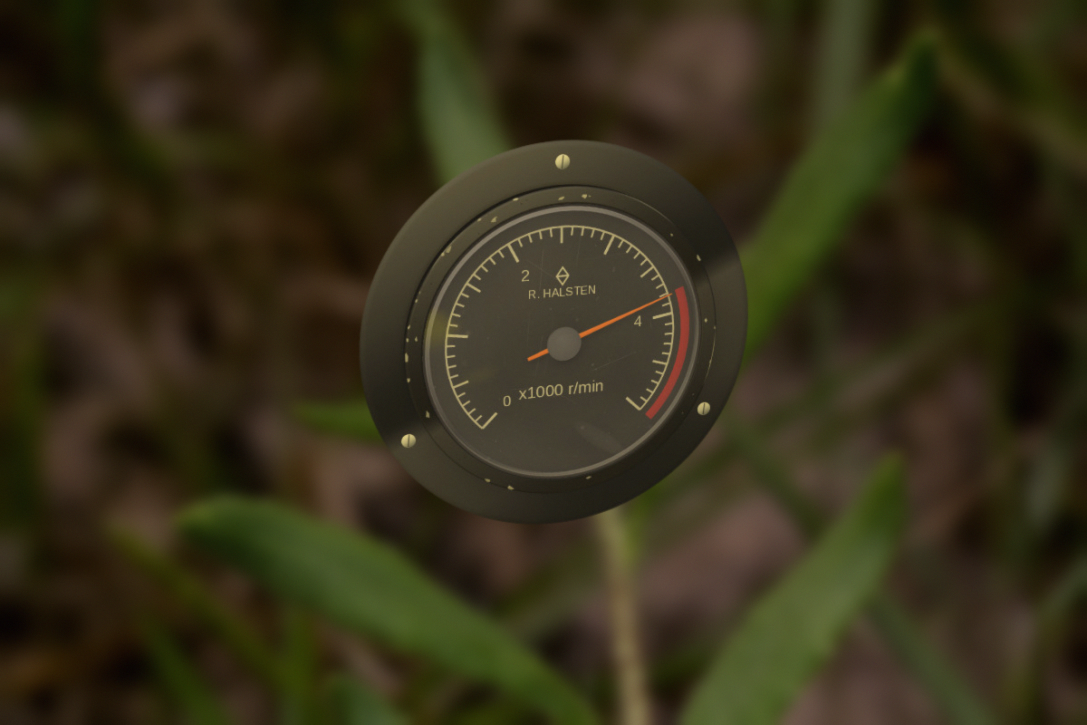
3800 rpm
